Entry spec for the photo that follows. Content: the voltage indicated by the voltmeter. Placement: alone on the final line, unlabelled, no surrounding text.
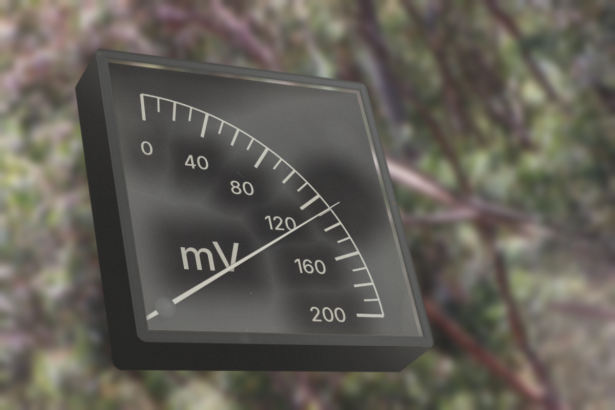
130 mV
